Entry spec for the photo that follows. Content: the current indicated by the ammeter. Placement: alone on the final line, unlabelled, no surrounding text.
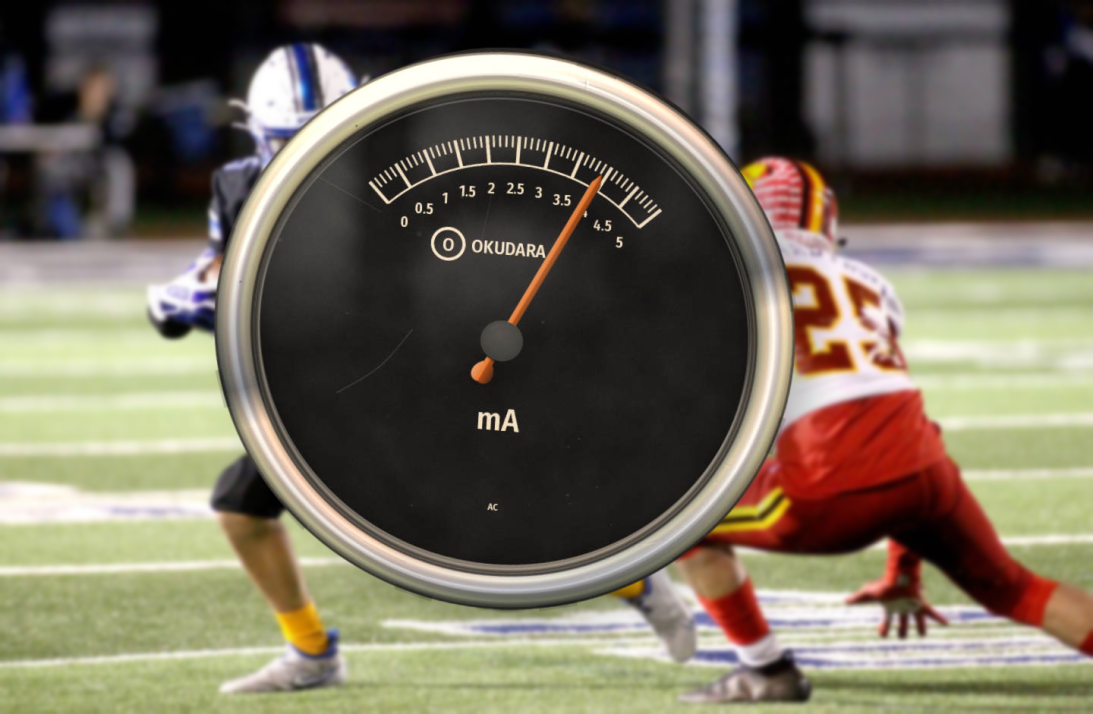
3.9 mA
